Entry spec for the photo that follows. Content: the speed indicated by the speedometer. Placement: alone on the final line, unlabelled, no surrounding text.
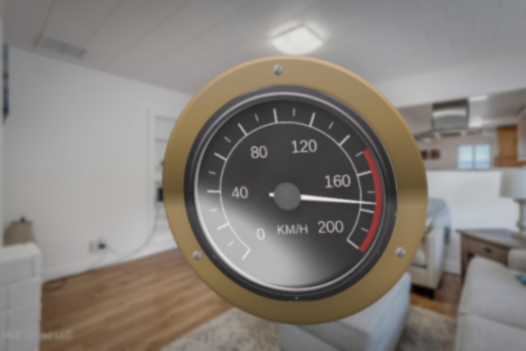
175 km/h
